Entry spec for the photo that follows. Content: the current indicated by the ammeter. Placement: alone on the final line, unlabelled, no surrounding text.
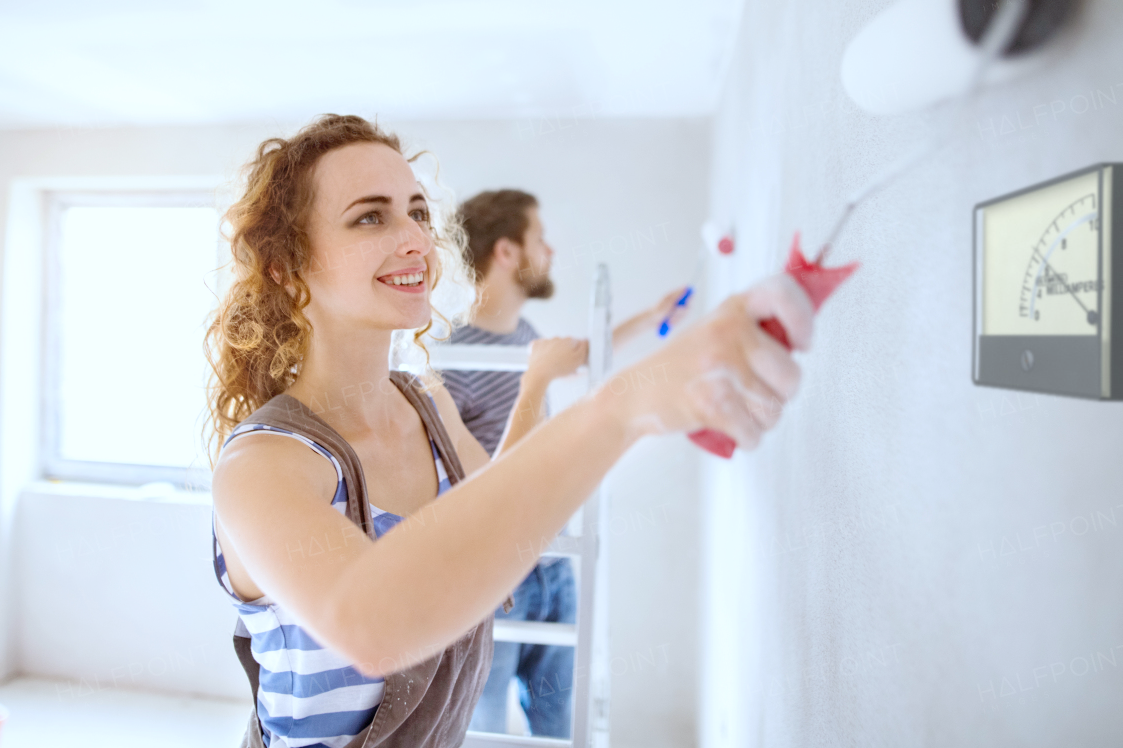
6.5 mA
